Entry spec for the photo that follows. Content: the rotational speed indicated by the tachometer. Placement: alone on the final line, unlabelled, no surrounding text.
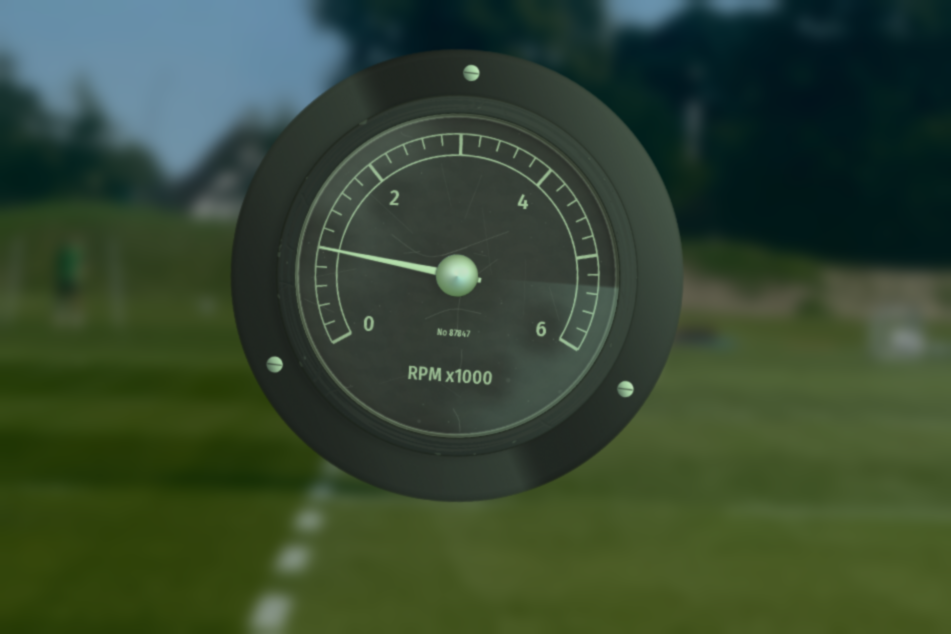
1000 rpm
